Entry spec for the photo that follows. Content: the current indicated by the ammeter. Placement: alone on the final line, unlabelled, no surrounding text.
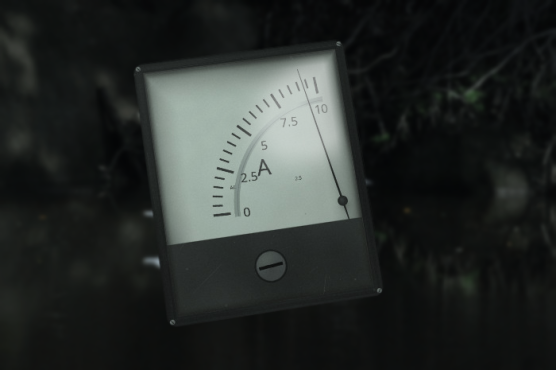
9.25 A
